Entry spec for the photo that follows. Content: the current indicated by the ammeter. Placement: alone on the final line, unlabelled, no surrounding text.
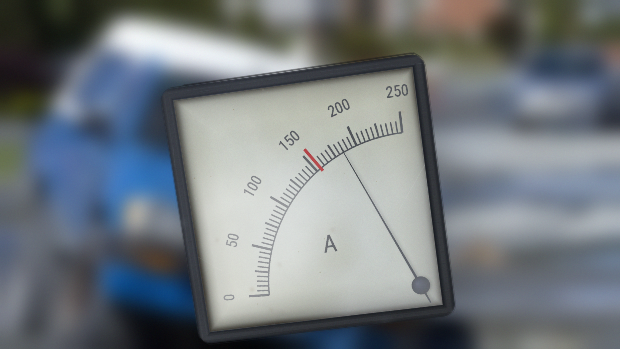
185 A
